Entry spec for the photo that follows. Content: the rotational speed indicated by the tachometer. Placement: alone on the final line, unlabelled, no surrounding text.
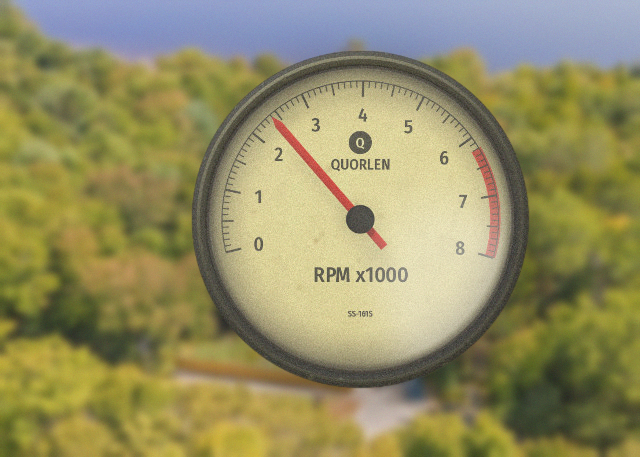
2400 rpm
